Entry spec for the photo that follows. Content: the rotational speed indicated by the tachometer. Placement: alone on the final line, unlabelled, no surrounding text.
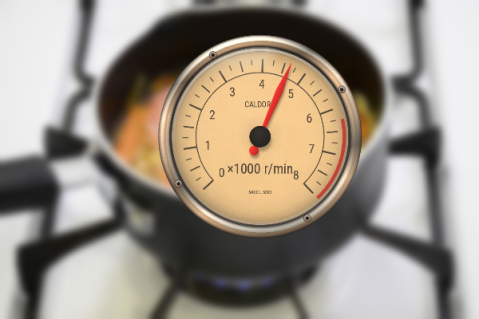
4625 rpm
